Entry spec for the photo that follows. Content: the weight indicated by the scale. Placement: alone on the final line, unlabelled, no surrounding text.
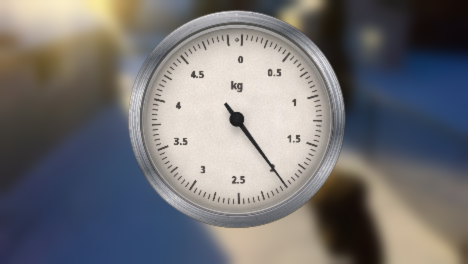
2 kg
